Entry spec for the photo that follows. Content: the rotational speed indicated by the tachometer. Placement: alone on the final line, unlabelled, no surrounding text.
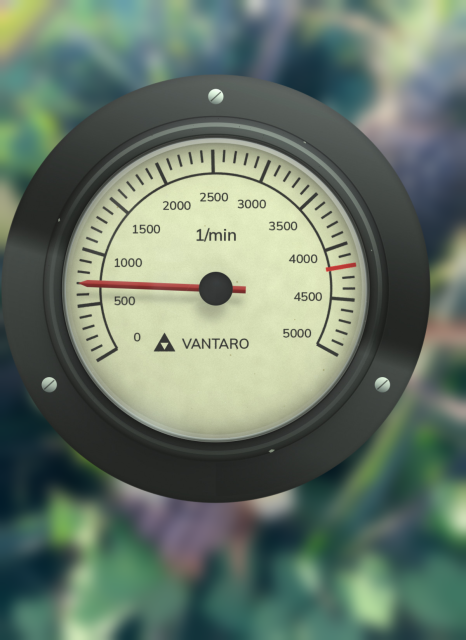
700 rpm
